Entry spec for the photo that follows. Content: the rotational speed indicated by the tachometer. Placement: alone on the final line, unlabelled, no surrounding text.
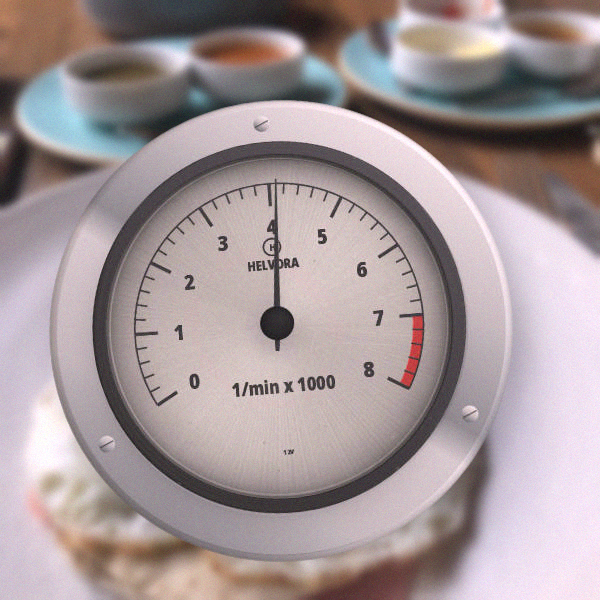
4100 rpm
